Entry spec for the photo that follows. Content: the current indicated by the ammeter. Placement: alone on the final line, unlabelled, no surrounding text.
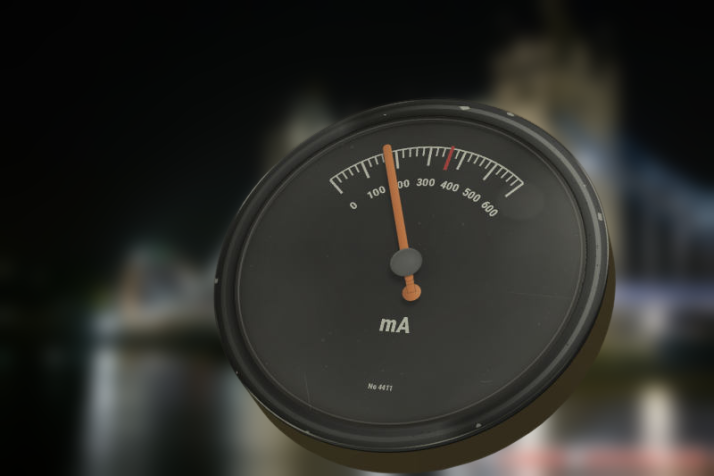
180 mA
